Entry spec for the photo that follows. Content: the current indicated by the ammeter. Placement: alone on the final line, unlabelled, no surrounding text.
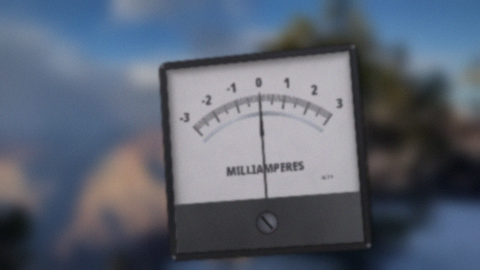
0 mA
